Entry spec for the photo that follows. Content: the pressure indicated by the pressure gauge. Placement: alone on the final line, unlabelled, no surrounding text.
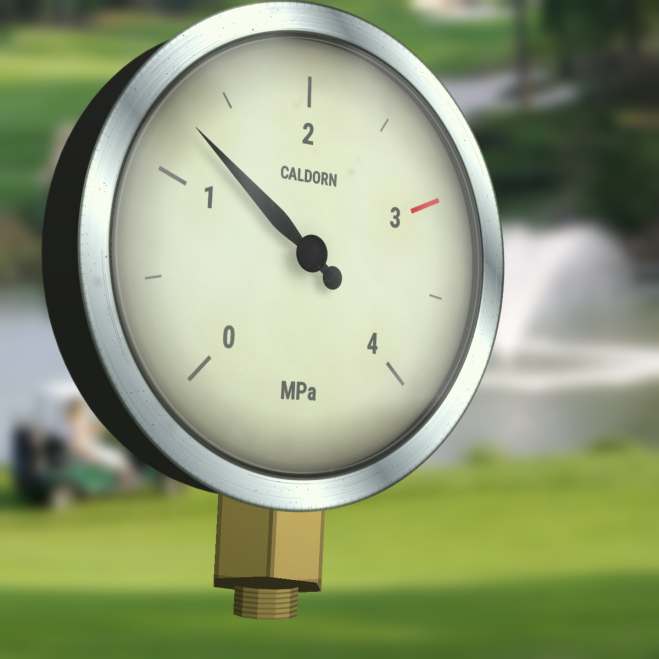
1.25 MPa
